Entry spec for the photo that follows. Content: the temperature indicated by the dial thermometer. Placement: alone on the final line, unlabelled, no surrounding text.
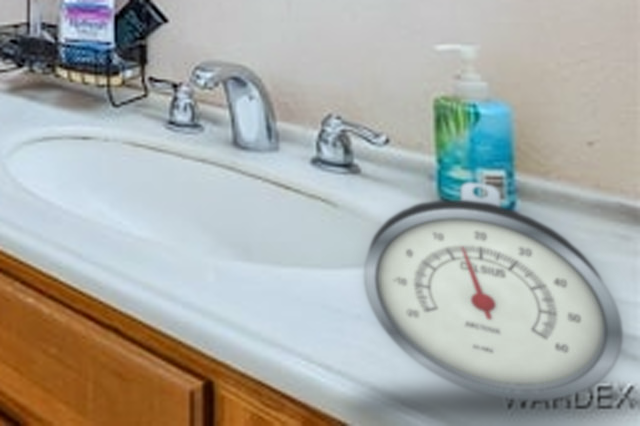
15 °C
